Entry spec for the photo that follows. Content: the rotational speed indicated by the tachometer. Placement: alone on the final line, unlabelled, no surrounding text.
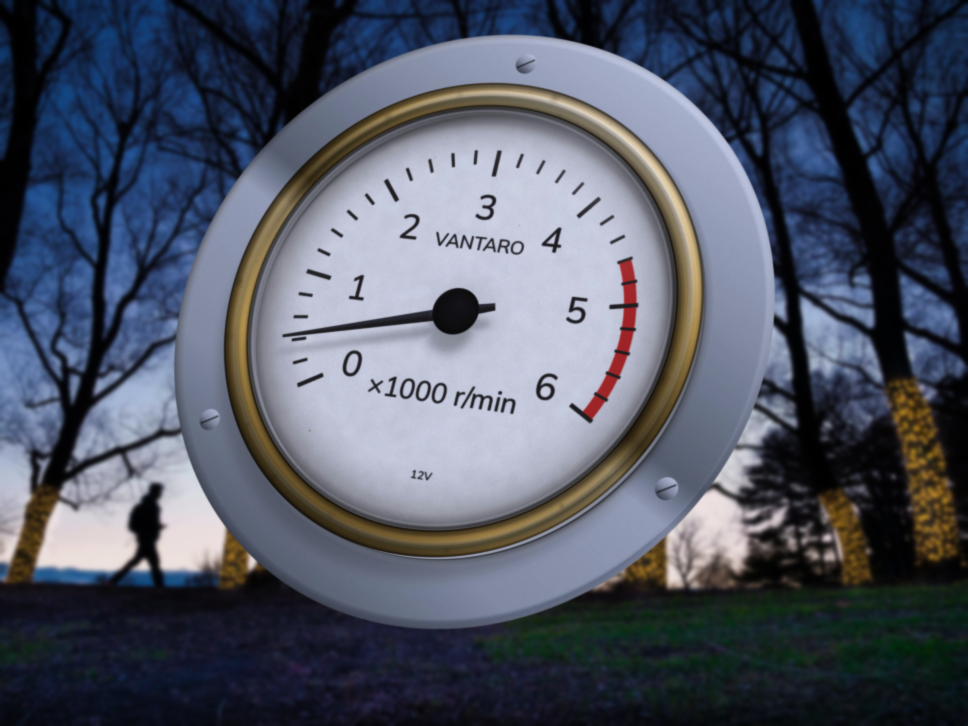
400 rpm
